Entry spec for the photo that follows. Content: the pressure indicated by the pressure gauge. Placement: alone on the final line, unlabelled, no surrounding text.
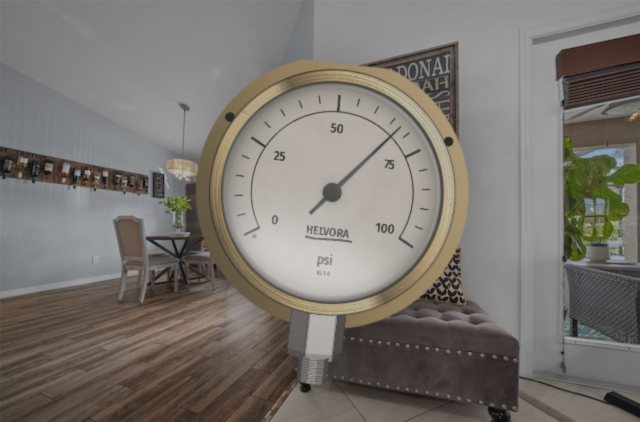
67.5 psi
